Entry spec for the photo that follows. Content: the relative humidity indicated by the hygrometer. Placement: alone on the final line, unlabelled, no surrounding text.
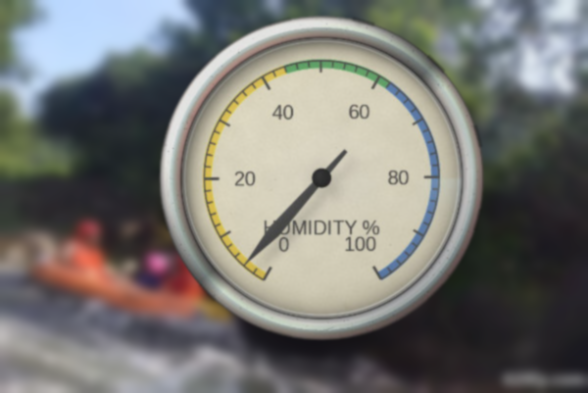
4 %
